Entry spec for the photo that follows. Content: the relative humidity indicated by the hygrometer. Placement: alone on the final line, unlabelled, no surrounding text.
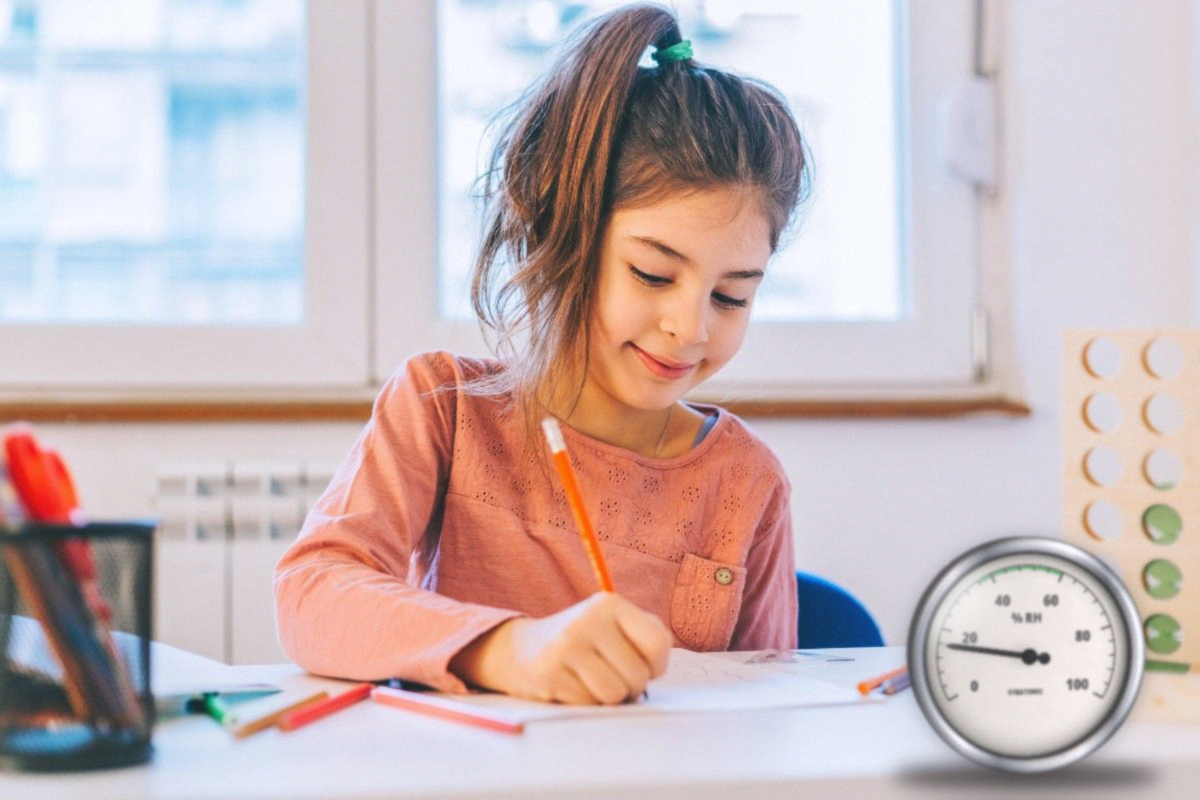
16 %
